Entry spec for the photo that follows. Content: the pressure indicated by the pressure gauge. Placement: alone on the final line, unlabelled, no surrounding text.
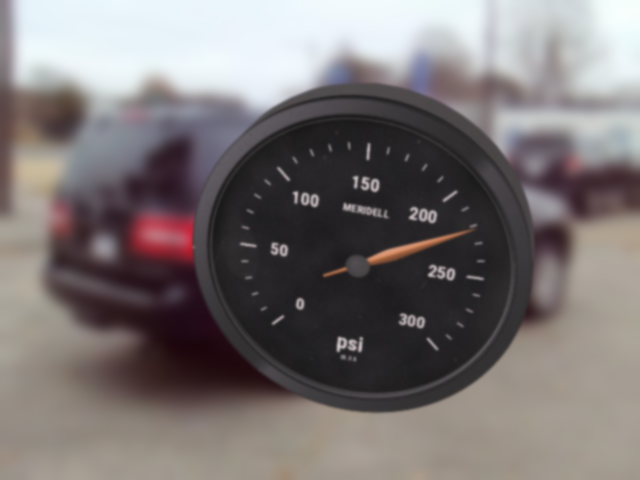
220 psi
